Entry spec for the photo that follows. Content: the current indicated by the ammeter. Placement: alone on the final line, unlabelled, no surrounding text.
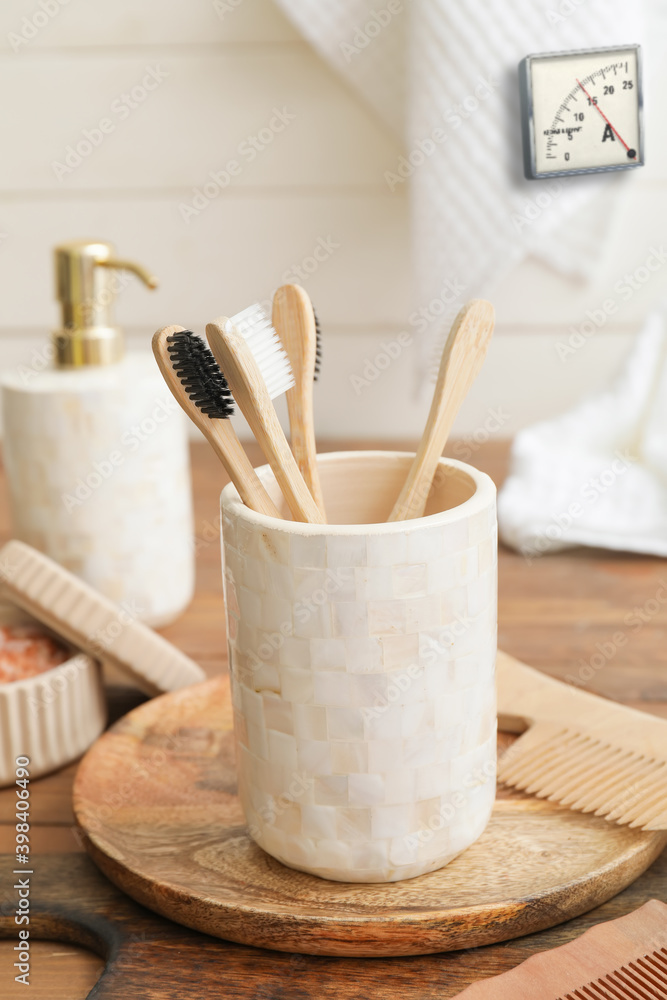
15 A
